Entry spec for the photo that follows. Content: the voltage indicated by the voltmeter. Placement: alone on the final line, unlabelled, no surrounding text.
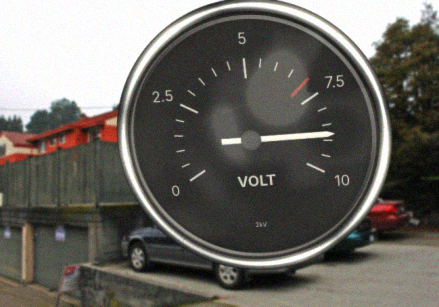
8.75 V
